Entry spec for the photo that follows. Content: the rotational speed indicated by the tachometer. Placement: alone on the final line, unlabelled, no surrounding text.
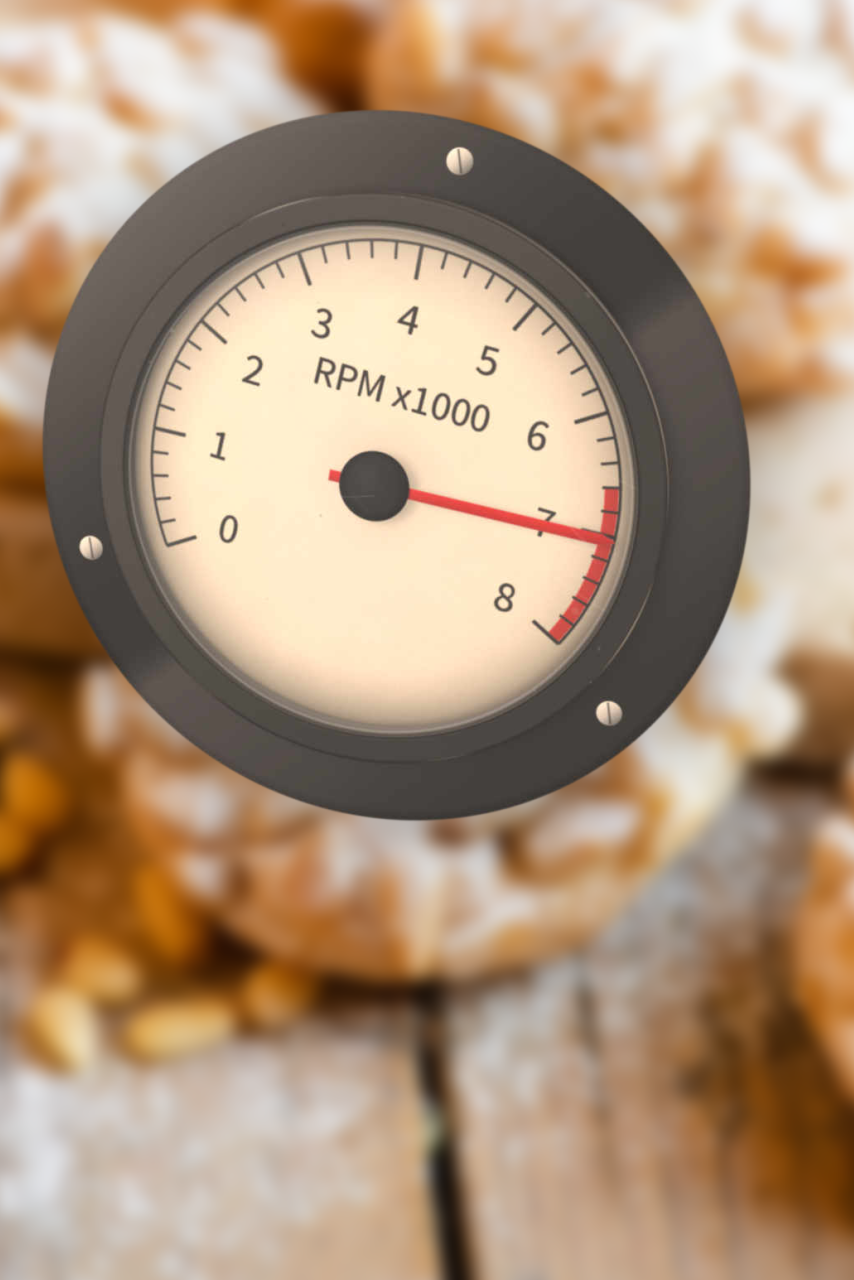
7000 rpm
